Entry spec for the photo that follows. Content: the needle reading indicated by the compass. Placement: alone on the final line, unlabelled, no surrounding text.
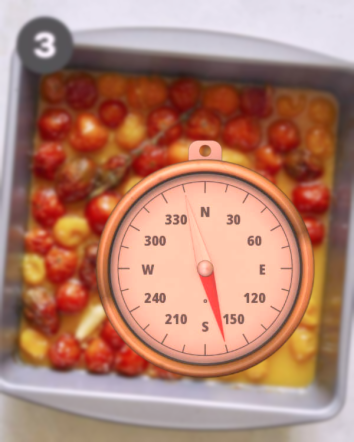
165 °
